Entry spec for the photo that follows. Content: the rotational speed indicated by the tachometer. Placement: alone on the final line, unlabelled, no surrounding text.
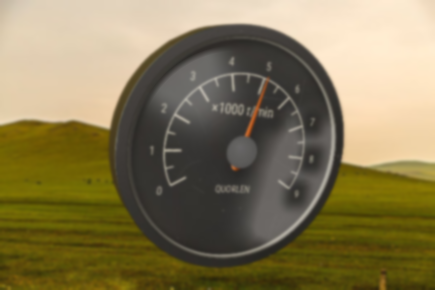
5000 rpm
